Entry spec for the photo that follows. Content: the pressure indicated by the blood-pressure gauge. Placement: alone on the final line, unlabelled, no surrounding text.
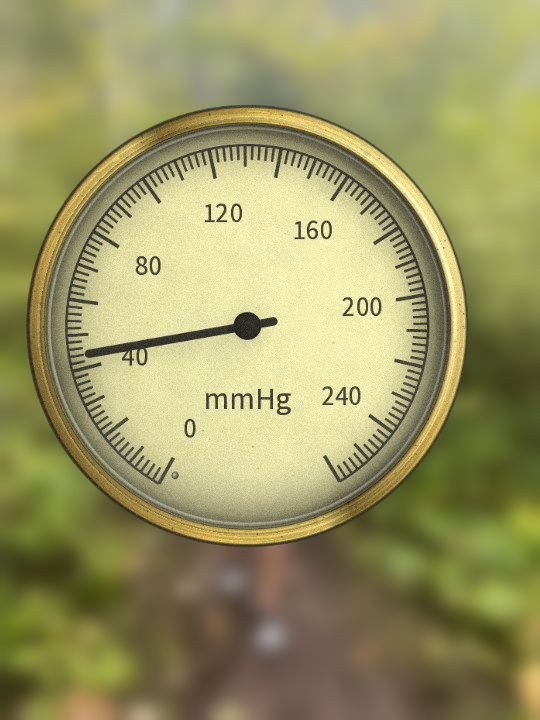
44 mmHg
